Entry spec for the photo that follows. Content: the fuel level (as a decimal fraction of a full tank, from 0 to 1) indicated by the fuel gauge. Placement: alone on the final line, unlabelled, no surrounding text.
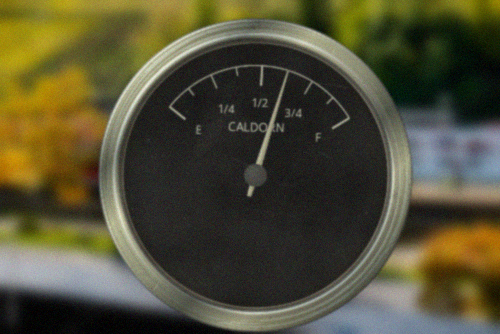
0.625
